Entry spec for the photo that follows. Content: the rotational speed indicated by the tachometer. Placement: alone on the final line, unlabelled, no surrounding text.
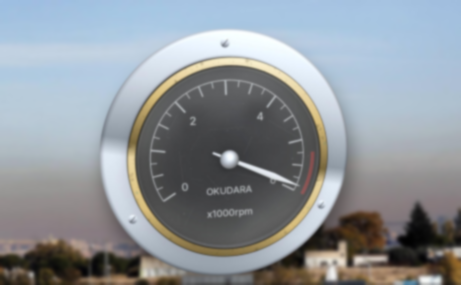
5875 rpm
